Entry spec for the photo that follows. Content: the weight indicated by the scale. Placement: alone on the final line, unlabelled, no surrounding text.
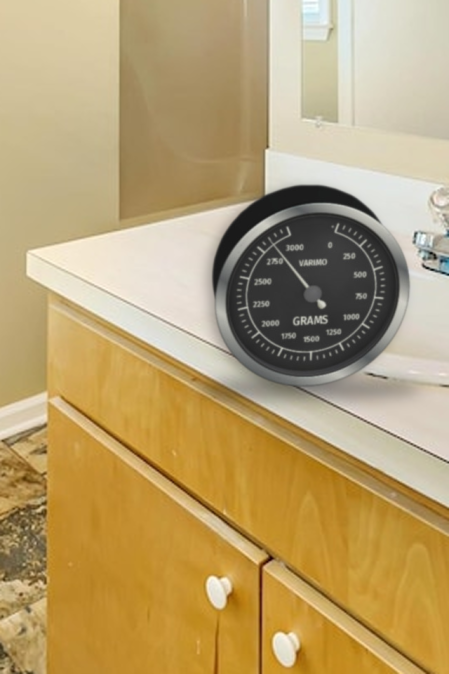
2850 g
